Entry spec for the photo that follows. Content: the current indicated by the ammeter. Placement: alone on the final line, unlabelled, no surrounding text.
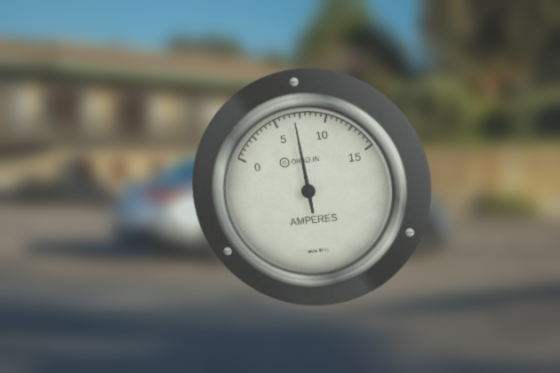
7 A
